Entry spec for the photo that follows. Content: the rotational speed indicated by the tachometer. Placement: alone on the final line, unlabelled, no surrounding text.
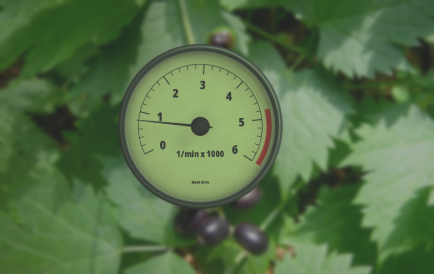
800 rpm
